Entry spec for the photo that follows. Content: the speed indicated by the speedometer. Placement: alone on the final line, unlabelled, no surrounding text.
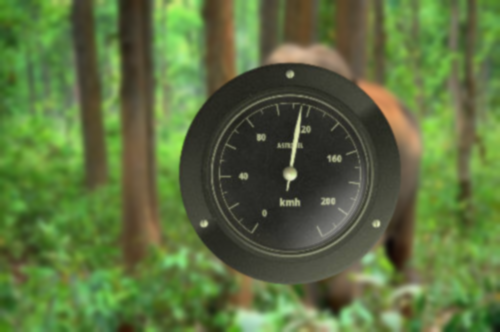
115 km/h
